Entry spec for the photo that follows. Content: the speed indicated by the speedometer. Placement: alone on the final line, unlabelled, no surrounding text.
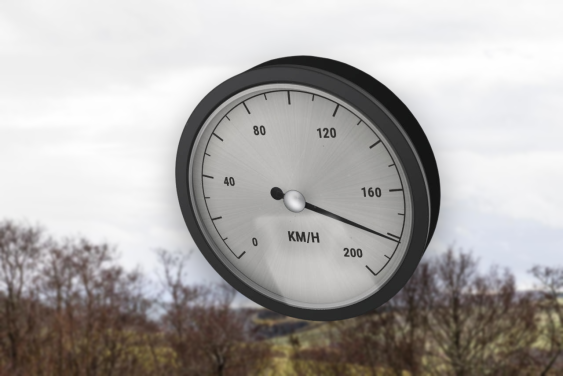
180 km/h
